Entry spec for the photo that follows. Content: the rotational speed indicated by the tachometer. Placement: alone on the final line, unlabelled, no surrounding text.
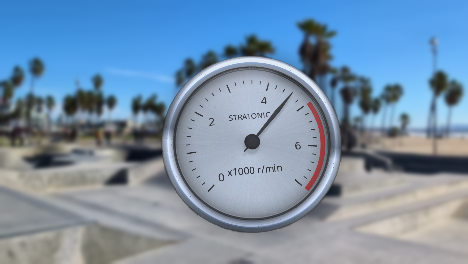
4600 rpm
